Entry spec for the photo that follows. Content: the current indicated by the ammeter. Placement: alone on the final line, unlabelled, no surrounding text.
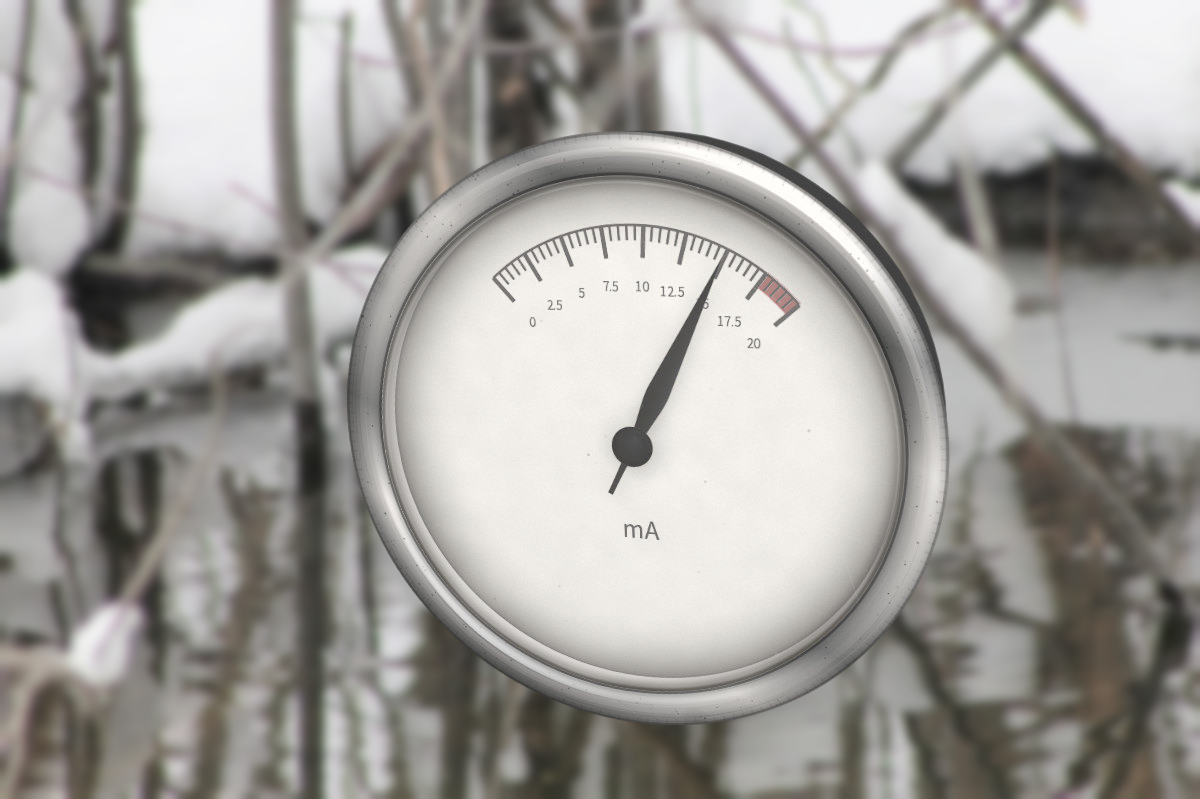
15 mA
